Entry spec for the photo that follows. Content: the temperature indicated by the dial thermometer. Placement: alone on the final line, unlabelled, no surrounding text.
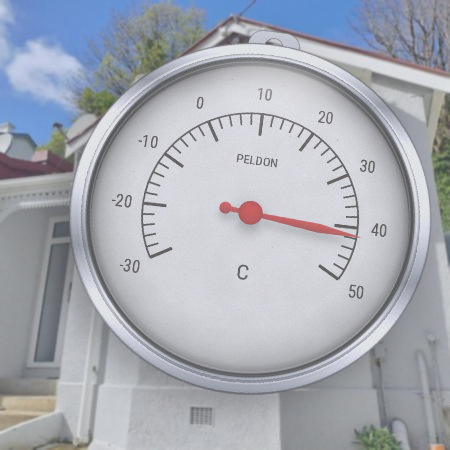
42 °C
